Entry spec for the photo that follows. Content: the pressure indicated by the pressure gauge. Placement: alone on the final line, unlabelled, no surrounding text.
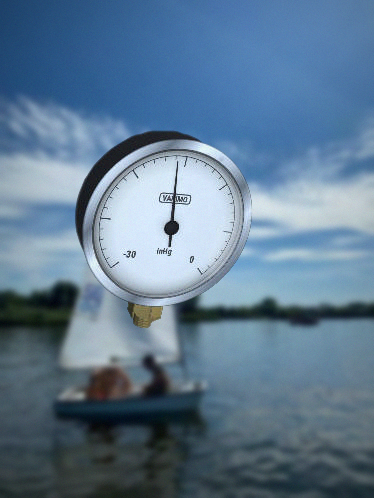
-16 inHg
